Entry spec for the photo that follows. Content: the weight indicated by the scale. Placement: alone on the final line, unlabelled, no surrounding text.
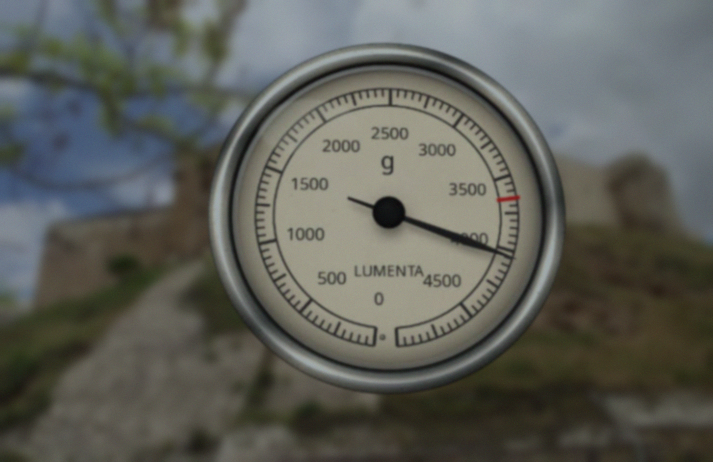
4050 g
